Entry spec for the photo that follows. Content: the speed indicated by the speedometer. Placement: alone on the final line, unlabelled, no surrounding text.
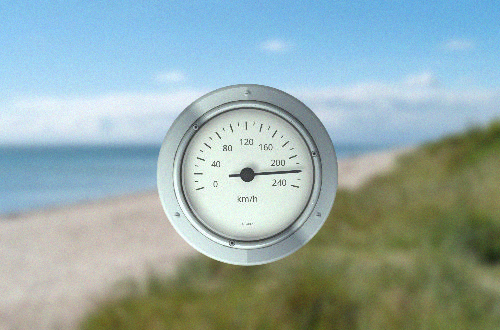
220 km/h
